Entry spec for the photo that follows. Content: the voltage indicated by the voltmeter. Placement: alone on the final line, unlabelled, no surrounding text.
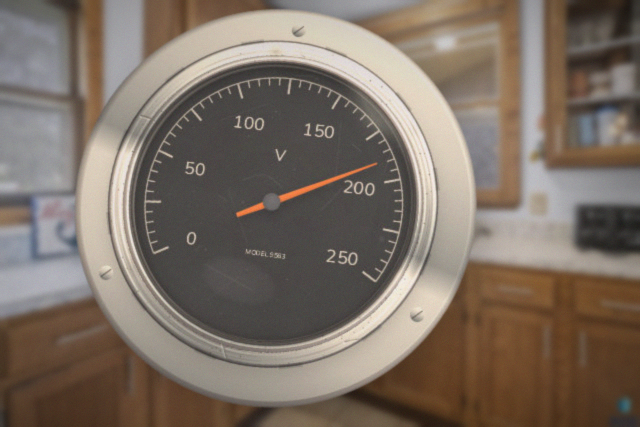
190 V
